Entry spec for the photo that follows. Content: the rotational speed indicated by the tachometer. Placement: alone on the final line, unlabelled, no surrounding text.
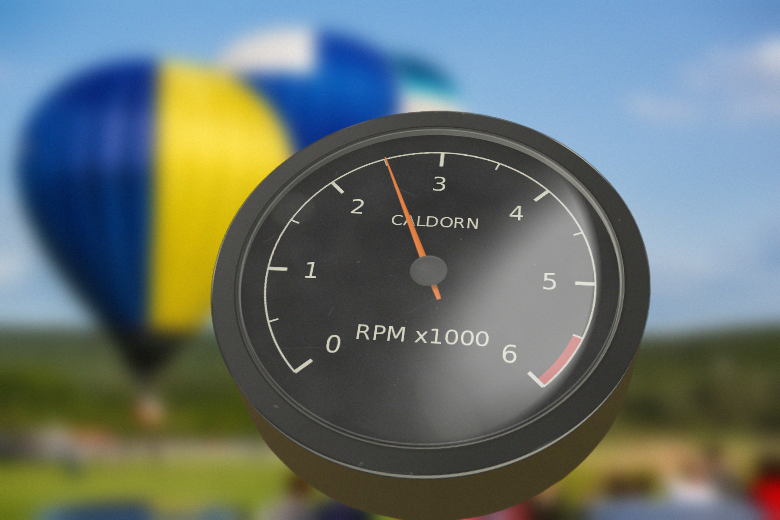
2500 rpm
